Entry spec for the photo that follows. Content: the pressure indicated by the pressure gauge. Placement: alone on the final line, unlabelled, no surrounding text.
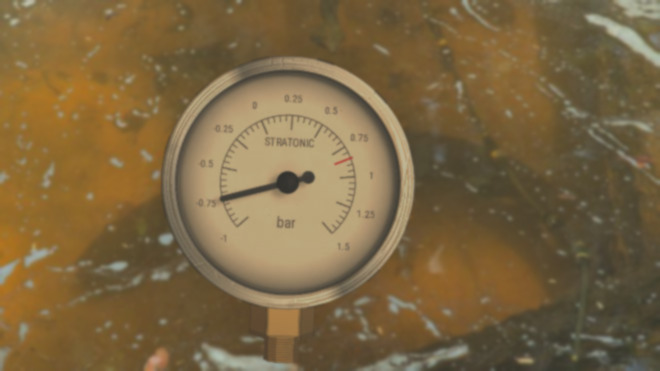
-0.75 bar
